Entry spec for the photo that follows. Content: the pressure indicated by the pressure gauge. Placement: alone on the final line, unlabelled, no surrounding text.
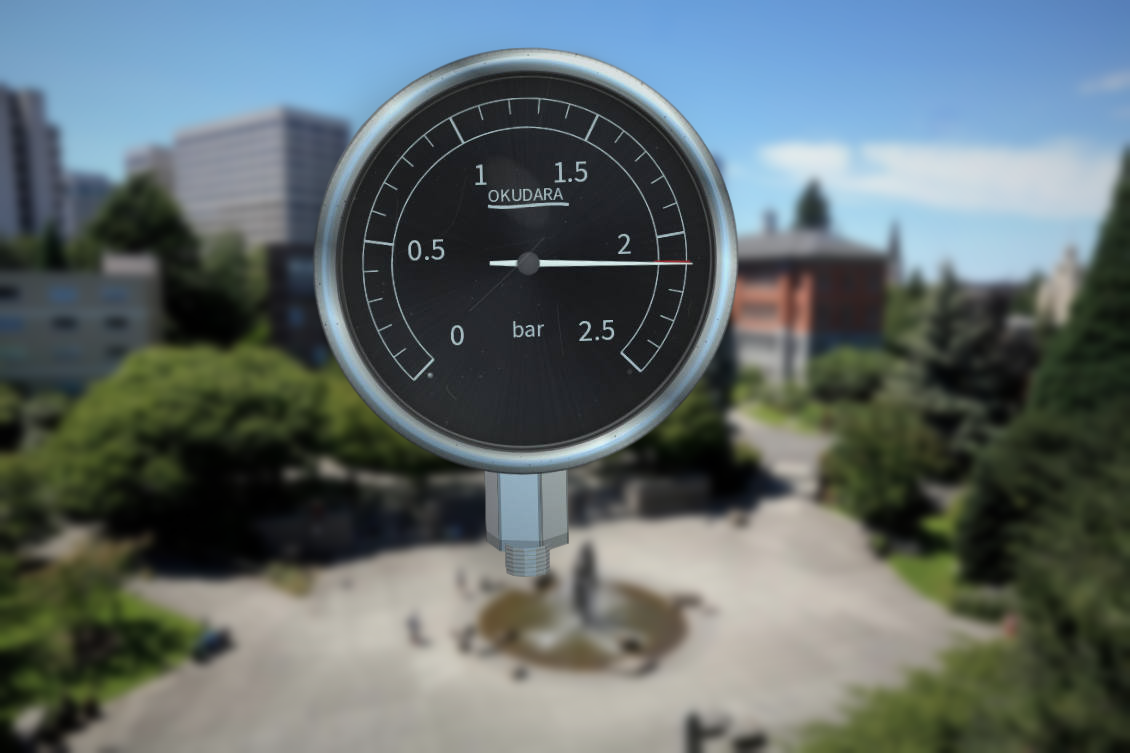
2.1 bar
